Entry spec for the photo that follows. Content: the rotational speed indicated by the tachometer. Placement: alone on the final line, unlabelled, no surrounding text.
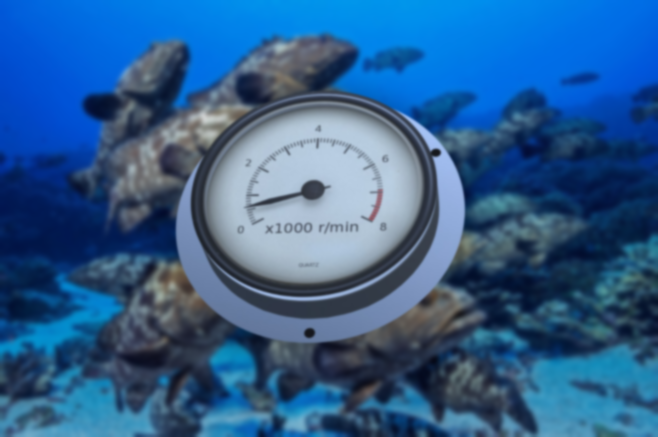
500 rpm
